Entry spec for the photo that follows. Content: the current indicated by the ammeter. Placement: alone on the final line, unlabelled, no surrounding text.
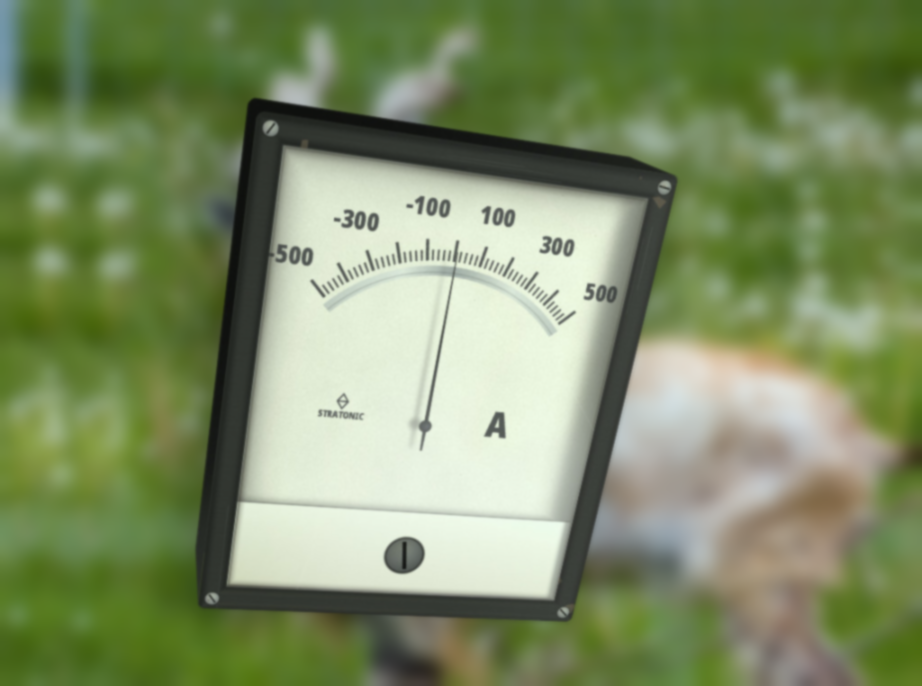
0 A
